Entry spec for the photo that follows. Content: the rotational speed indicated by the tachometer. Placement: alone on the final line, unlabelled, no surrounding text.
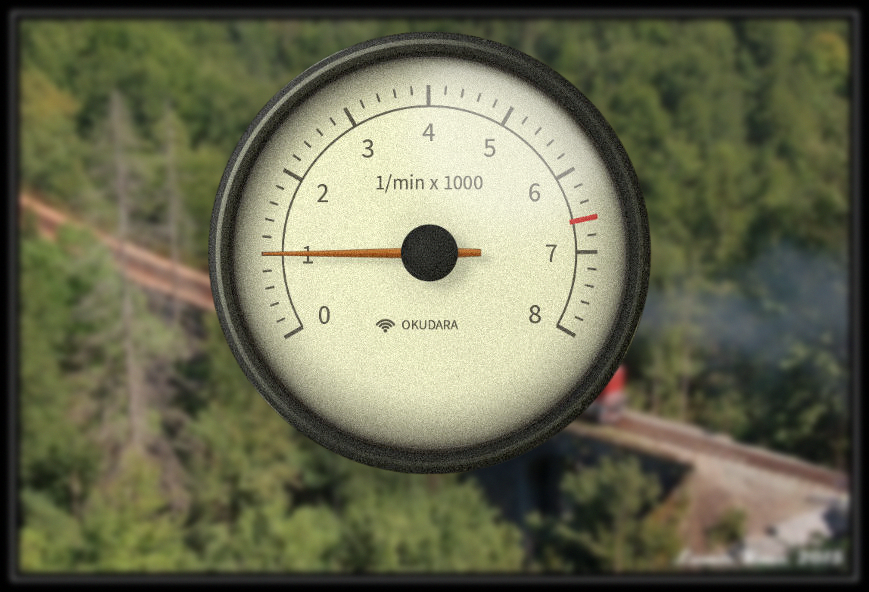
1000 rpm
